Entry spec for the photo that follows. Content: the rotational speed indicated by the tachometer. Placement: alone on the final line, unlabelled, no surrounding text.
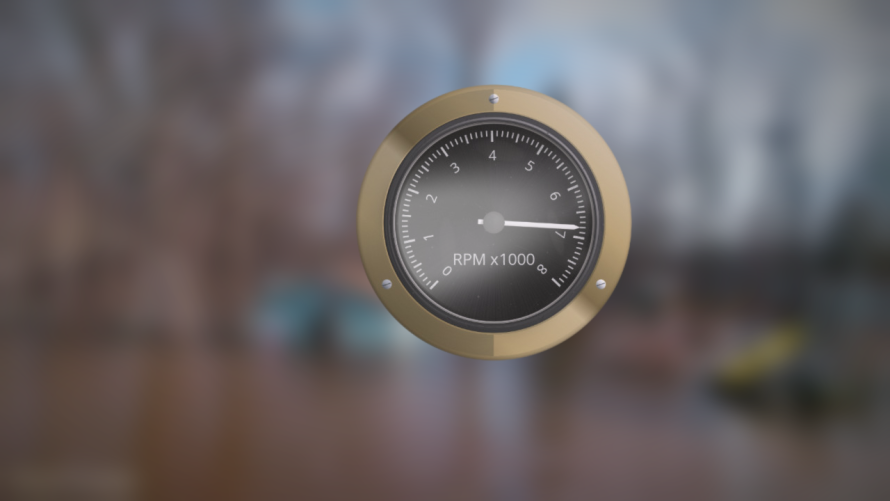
6800 rpm
